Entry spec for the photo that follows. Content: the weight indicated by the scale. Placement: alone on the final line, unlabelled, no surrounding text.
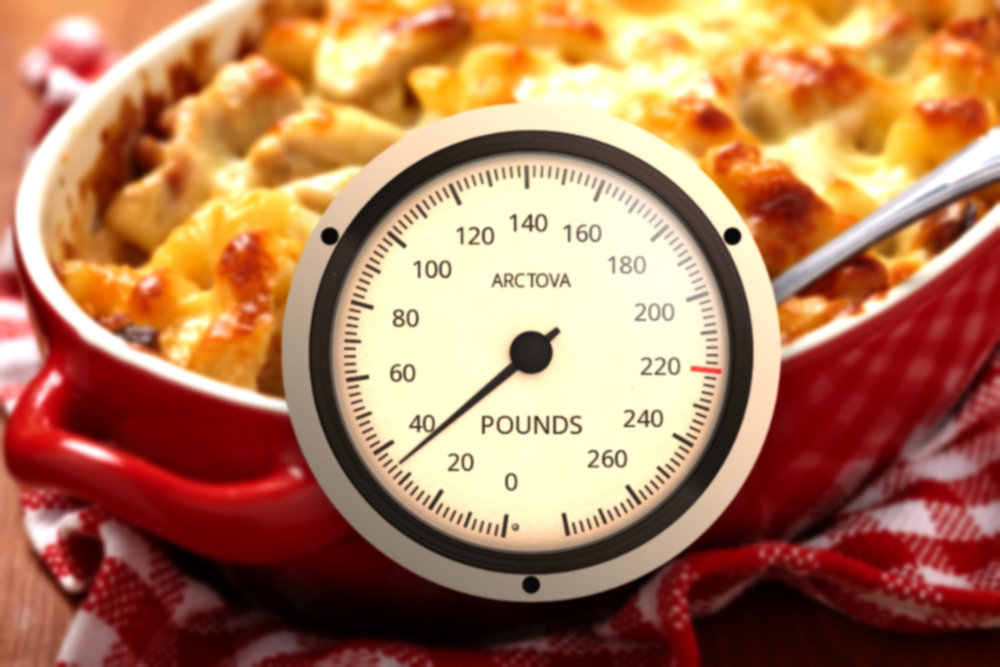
34 lb
